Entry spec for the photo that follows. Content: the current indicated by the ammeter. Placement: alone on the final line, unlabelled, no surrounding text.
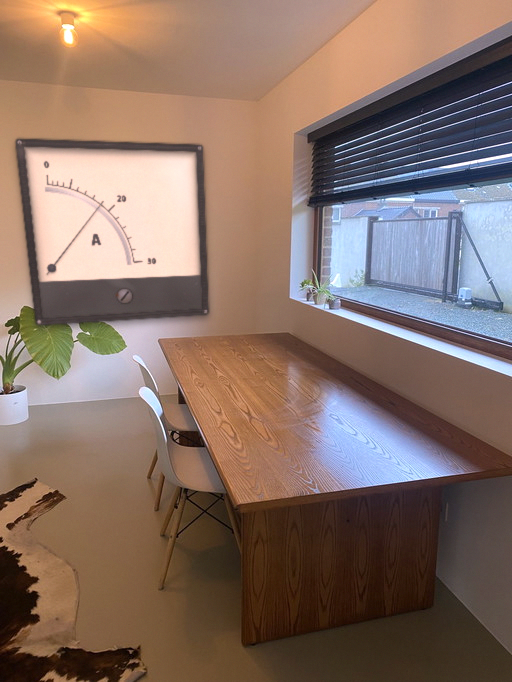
18 A
